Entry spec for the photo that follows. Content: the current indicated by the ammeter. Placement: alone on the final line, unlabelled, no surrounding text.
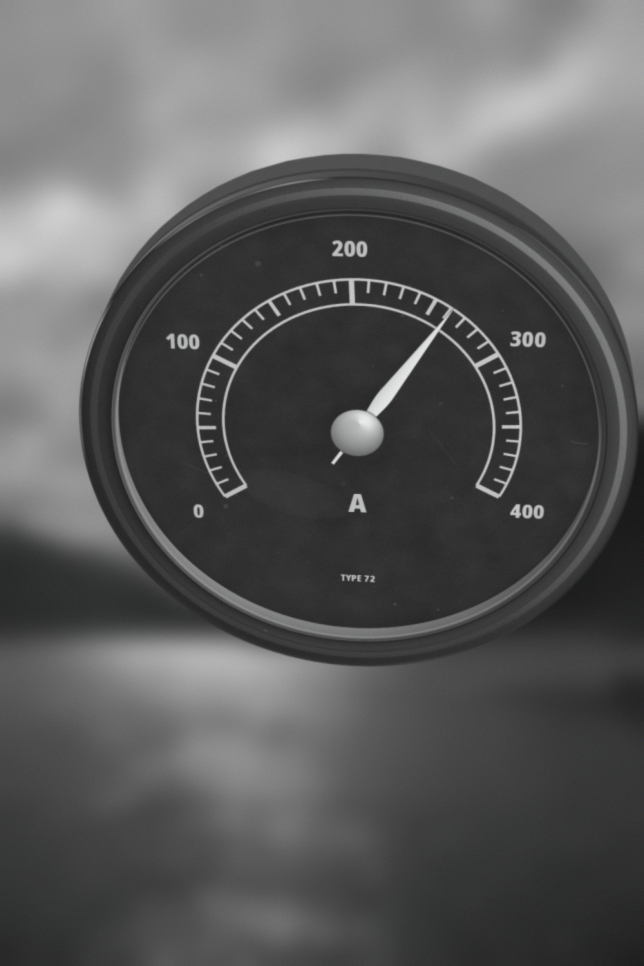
260 A
